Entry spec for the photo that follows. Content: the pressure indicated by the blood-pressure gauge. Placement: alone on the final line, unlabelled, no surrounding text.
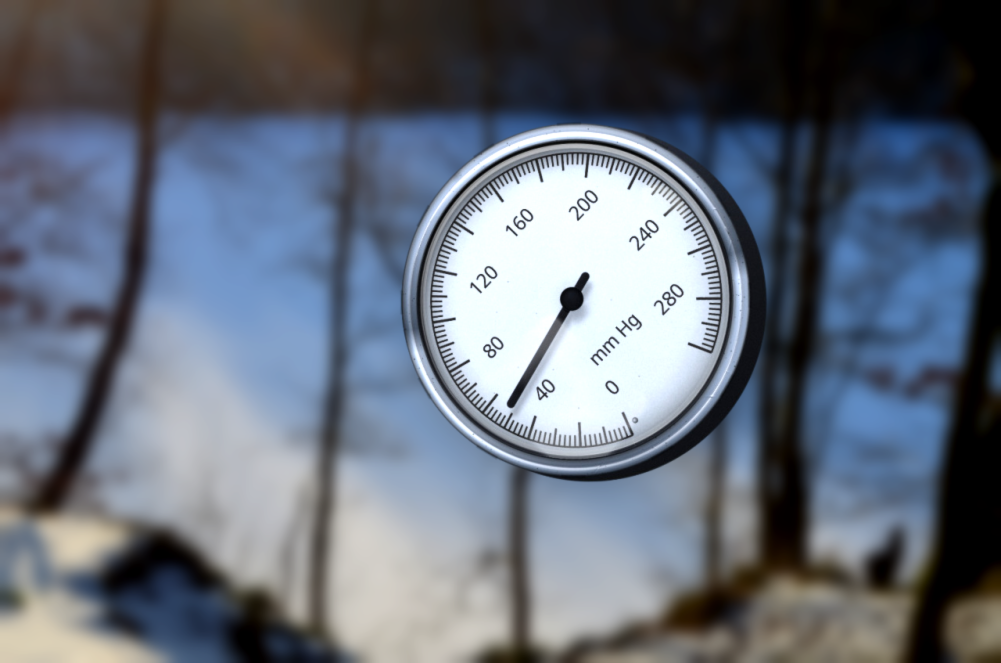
52 mmHg
